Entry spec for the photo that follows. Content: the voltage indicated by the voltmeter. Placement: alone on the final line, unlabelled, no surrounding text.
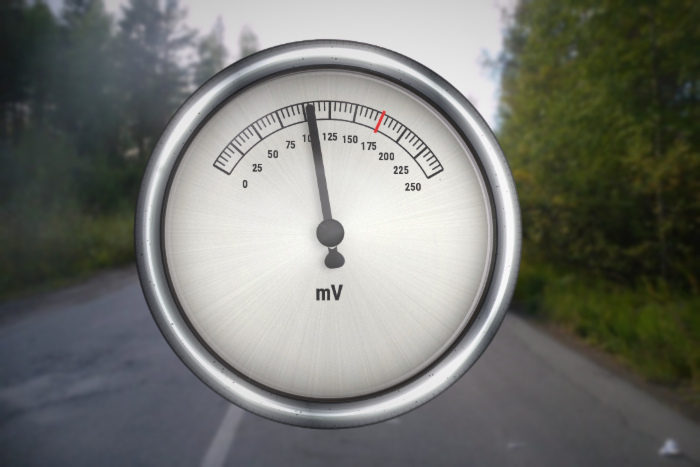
105 mV
